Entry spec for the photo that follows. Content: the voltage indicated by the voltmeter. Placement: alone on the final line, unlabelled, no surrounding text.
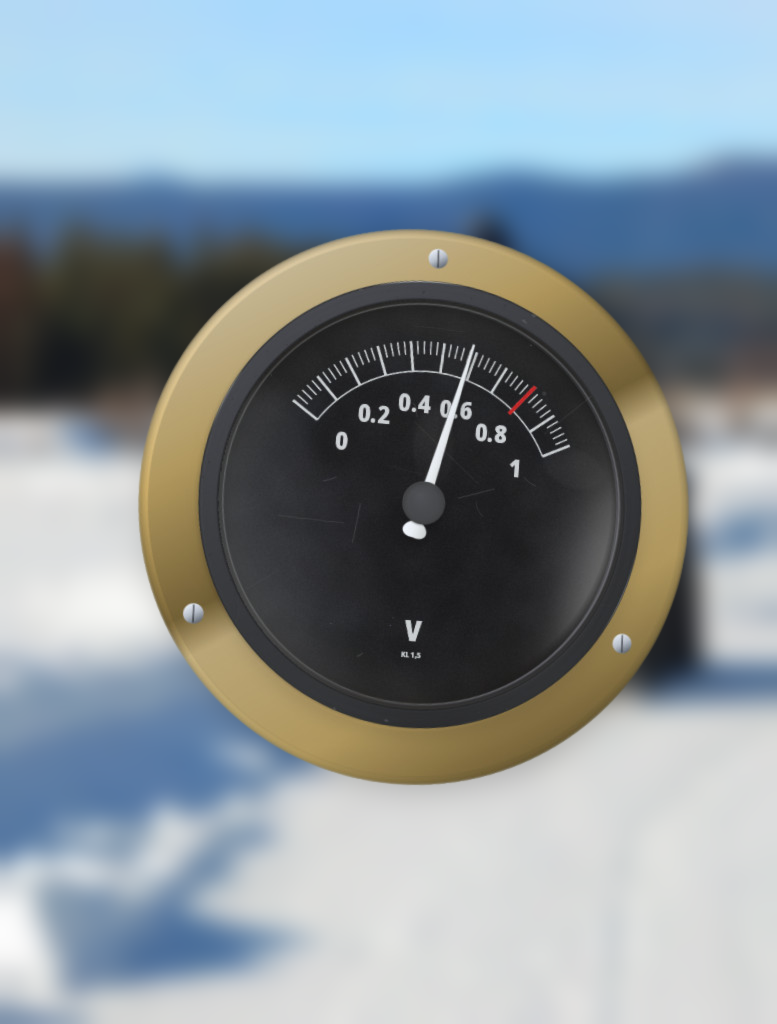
0.58 V
